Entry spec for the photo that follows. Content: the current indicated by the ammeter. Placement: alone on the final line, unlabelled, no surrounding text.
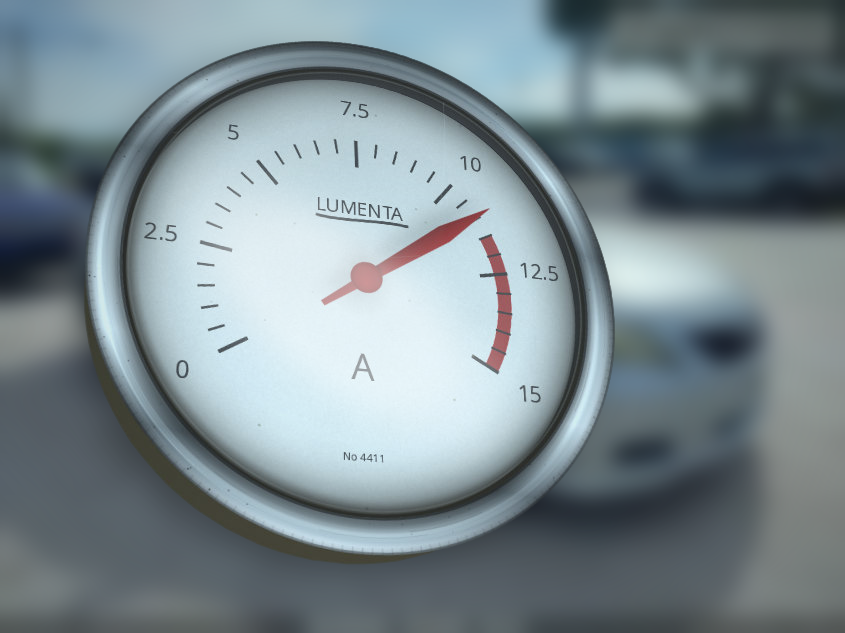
11 A
